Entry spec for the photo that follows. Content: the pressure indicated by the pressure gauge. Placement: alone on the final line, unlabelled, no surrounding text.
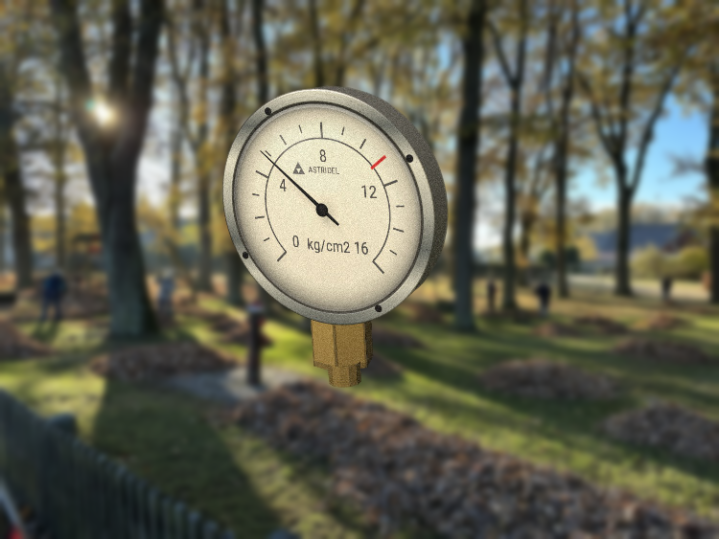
5 kg/cm²
